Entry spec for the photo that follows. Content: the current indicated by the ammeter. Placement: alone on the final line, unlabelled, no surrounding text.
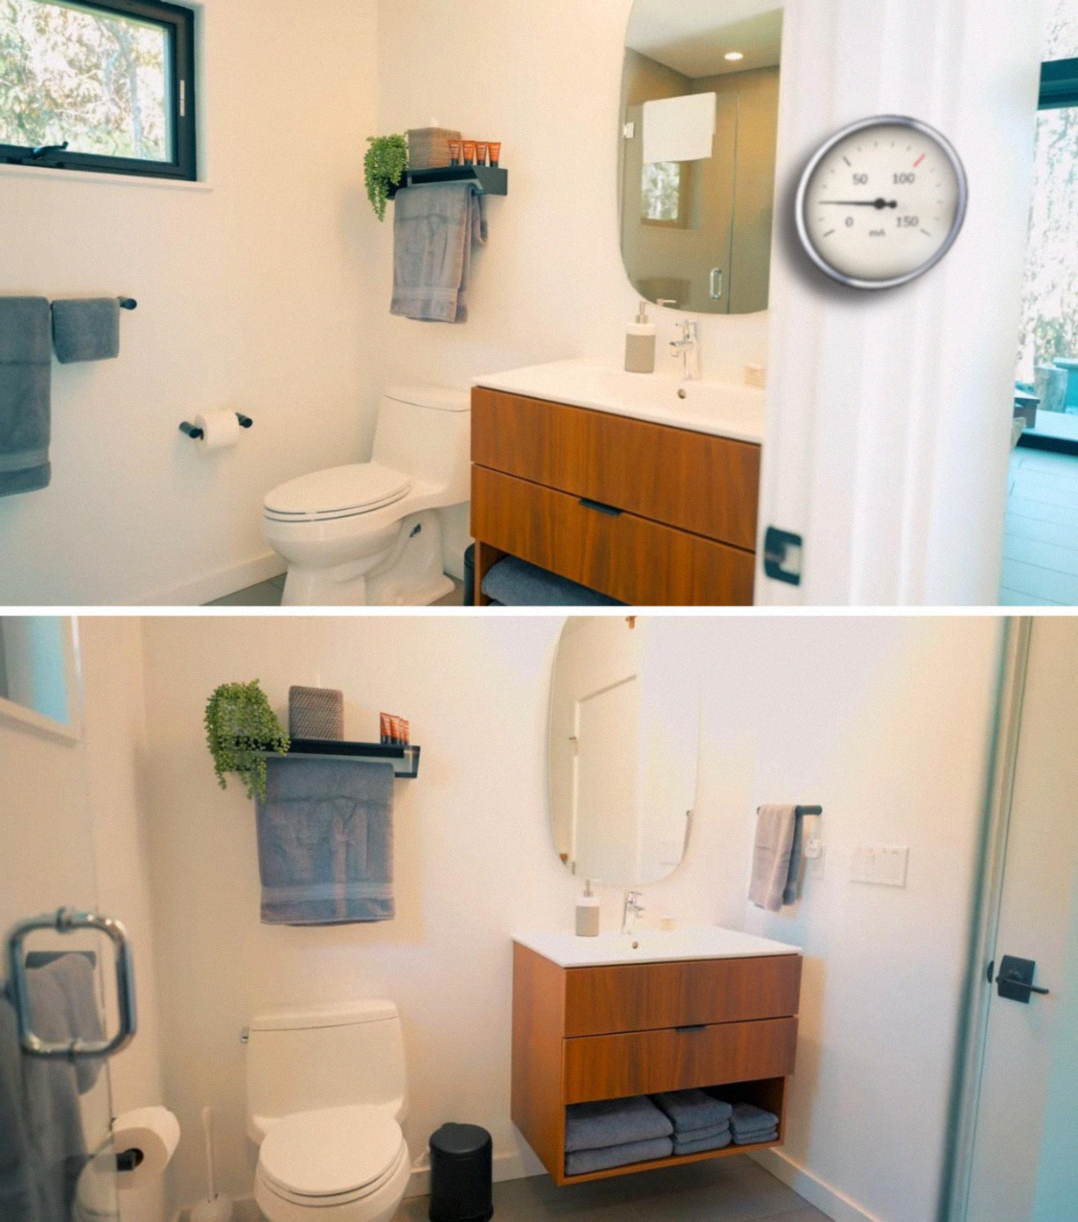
20 mA
